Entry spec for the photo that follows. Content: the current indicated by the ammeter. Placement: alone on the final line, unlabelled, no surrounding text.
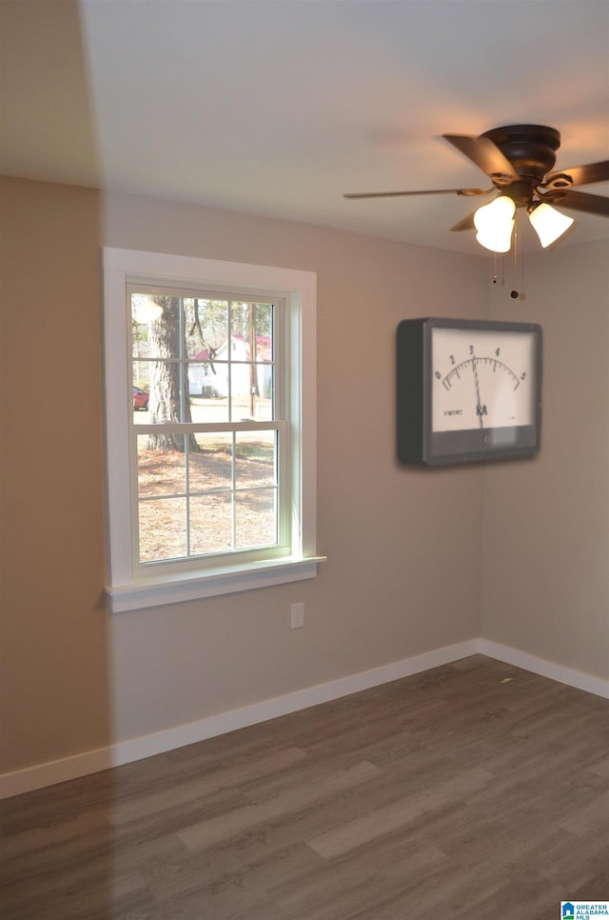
3 kA
